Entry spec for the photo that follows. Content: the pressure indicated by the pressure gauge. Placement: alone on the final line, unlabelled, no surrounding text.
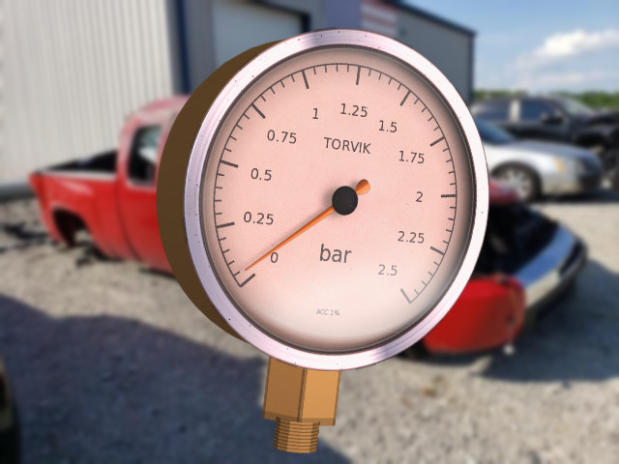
0.05 bar
